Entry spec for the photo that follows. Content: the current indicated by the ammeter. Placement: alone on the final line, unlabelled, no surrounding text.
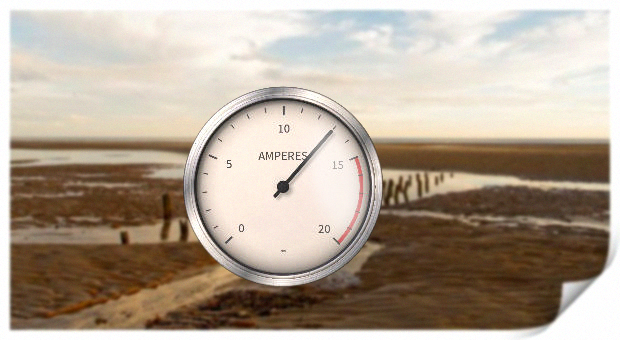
13 A
